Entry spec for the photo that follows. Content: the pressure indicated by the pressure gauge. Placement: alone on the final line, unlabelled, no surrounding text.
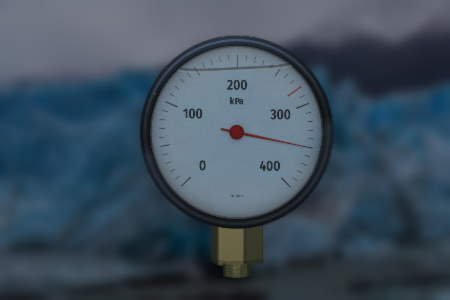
350 kPa
